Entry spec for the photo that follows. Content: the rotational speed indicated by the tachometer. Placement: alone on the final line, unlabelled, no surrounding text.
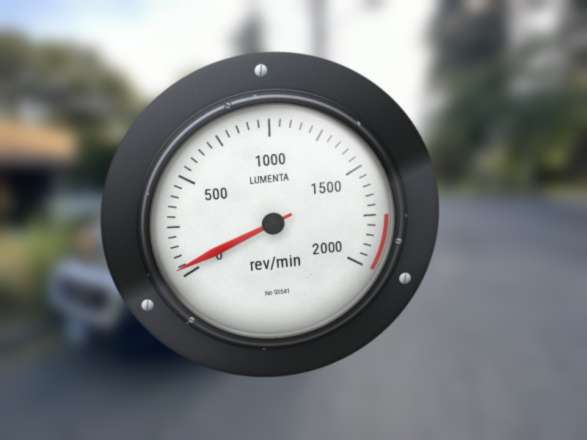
50 rpm
